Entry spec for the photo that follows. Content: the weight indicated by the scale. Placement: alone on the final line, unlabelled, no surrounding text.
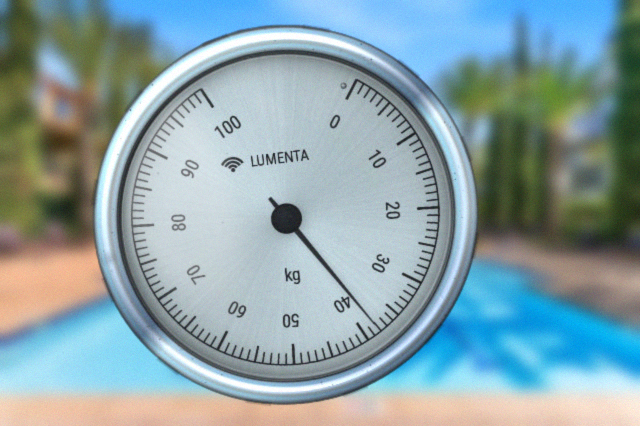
38 kg
